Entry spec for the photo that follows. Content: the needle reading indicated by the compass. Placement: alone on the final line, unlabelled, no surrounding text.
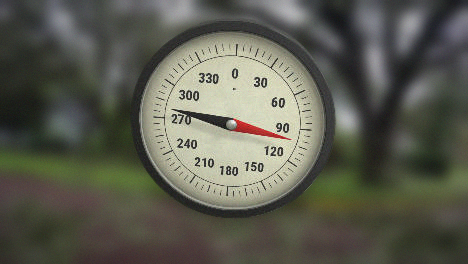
100 °
